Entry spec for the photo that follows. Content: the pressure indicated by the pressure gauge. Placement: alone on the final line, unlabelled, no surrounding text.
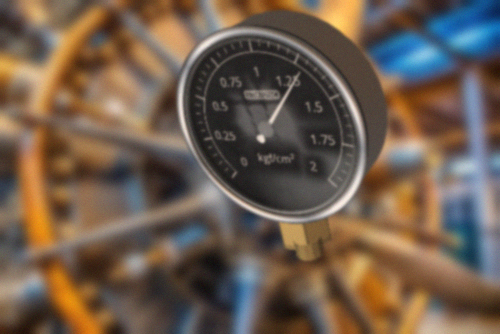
1.3 kg/cm²
